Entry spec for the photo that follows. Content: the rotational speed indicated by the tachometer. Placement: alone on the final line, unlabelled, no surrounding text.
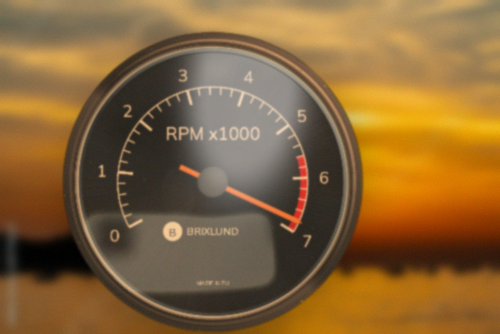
6800 rpm
